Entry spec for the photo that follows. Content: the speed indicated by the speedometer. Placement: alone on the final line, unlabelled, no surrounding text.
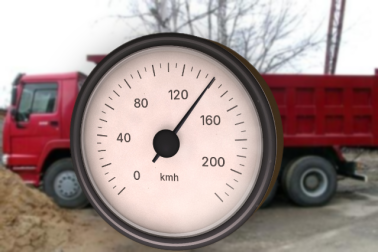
140 km/h
